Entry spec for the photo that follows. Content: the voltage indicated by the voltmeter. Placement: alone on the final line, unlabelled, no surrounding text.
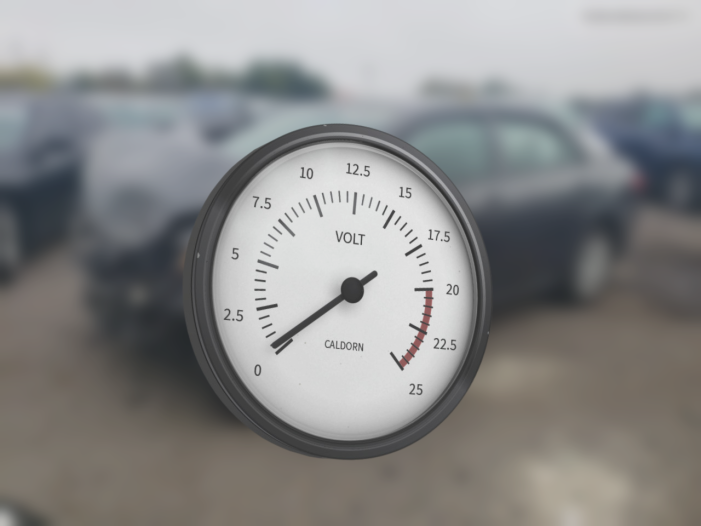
0.5 V
